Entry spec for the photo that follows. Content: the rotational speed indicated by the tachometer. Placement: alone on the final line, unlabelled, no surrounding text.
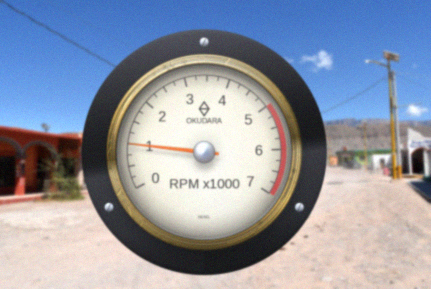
1000 rpm
